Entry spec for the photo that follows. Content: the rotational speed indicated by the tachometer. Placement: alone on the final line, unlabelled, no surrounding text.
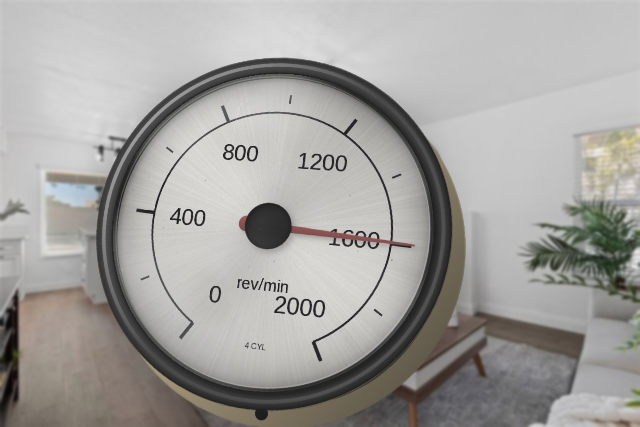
1600 rpm
